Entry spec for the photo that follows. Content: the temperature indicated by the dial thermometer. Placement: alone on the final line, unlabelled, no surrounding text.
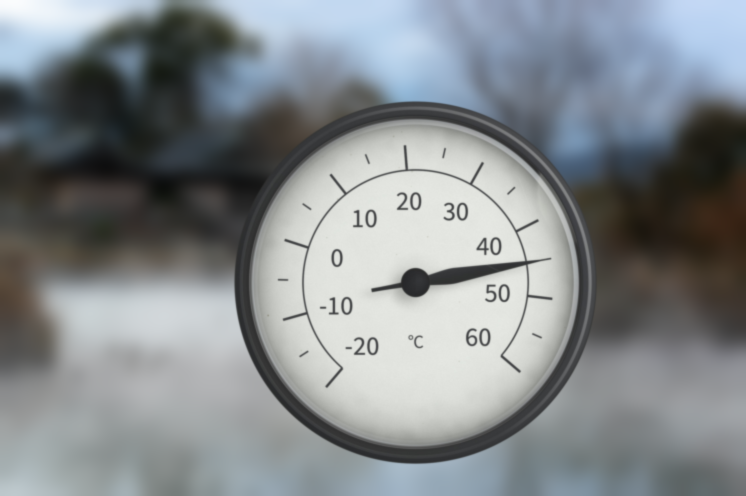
45 °C
